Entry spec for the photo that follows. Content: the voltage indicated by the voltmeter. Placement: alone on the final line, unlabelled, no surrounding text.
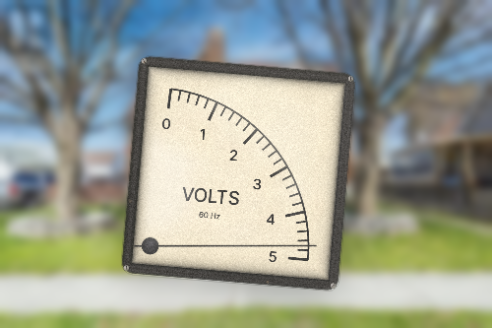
4.7 V
